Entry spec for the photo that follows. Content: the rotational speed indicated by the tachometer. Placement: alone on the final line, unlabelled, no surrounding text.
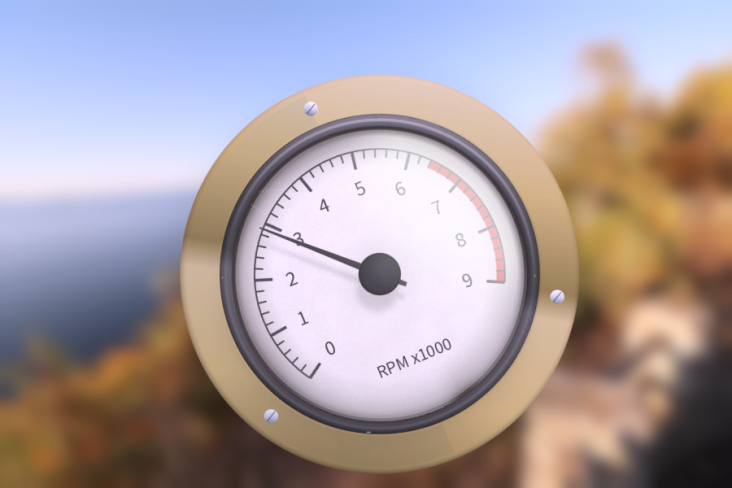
2900 rpm
